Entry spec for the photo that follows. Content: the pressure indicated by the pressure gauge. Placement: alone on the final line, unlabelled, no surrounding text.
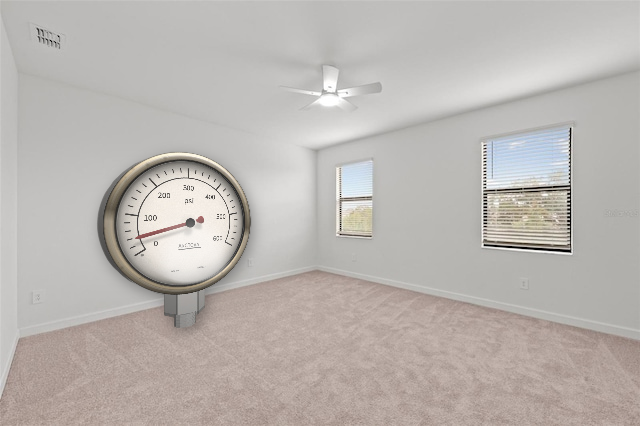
40 psi
